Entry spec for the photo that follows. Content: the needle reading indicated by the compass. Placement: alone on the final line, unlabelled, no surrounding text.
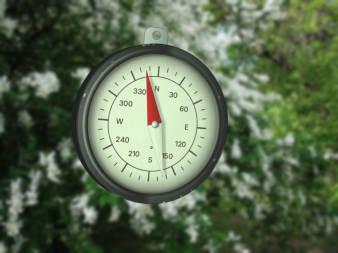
345 °
